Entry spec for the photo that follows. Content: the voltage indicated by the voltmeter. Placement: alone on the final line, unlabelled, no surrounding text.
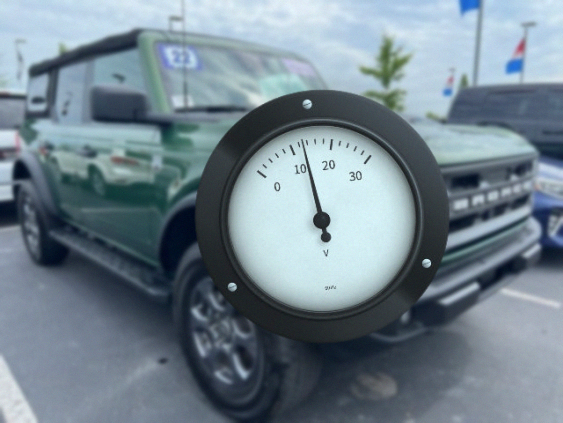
13 V
